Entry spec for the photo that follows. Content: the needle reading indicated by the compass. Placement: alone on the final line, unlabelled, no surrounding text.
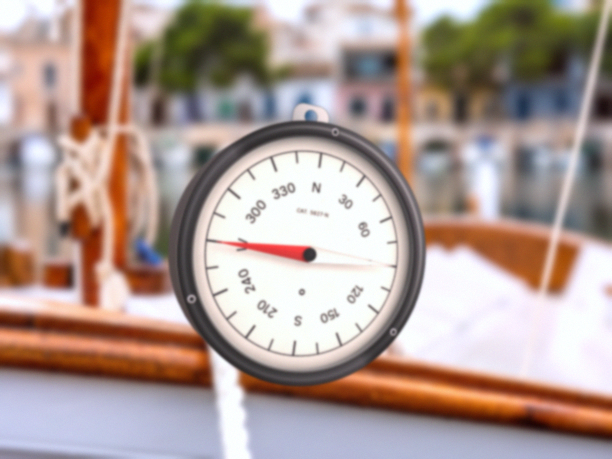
270 °
